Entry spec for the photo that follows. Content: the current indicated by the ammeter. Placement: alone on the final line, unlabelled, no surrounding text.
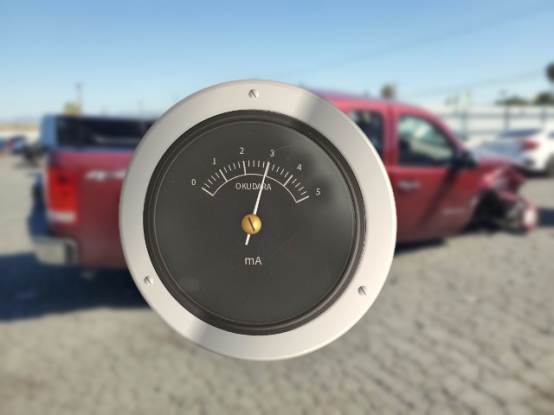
3 mA
